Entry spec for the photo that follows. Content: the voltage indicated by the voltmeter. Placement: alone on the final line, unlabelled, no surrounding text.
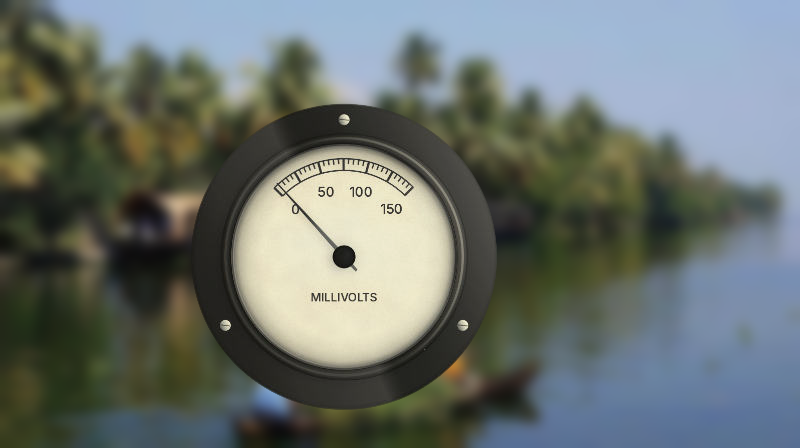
5 mV
